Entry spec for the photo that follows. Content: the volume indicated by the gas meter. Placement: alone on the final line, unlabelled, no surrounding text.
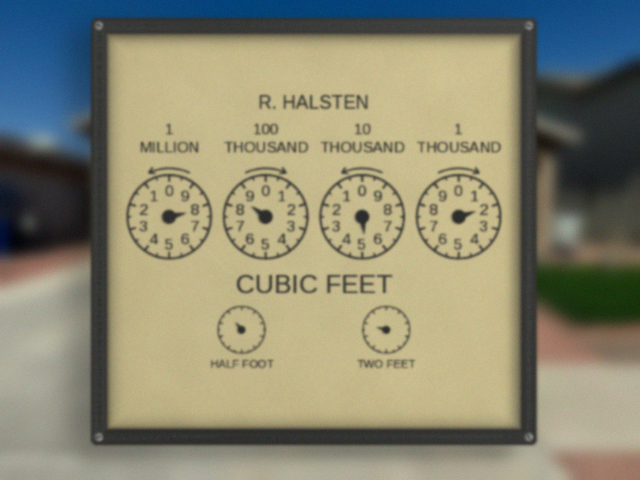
785200 ft³
